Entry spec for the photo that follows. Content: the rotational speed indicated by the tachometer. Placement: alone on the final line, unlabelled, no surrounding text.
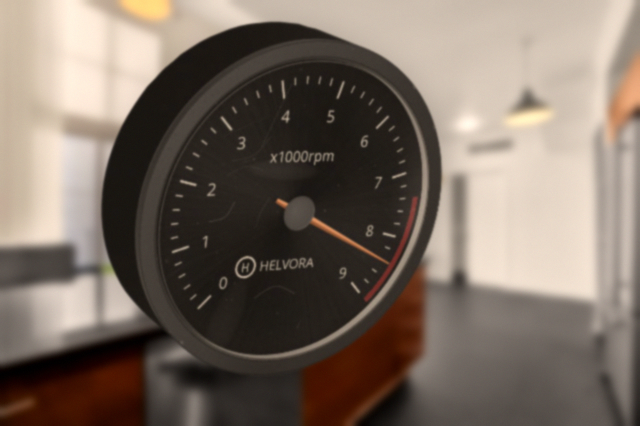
8400 rpm
